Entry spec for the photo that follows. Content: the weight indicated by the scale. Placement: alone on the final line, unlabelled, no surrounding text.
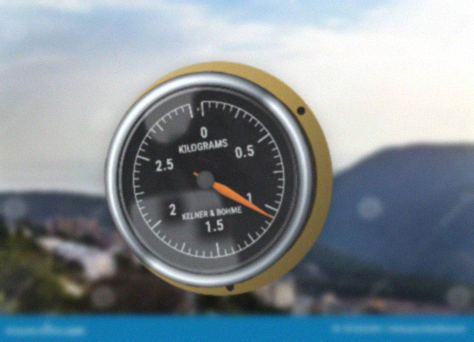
1.05 kg
